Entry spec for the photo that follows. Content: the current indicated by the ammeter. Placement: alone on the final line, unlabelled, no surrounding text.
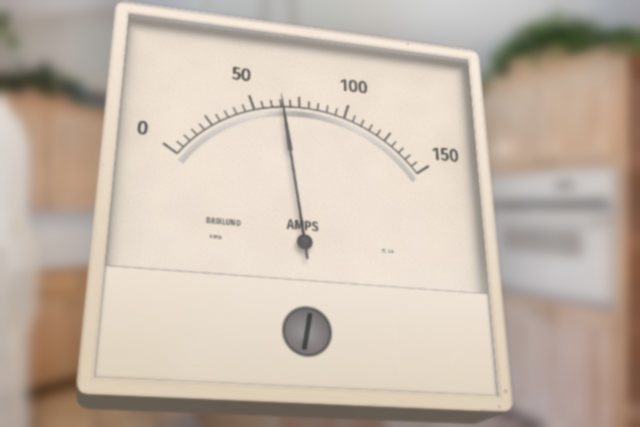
65 A
